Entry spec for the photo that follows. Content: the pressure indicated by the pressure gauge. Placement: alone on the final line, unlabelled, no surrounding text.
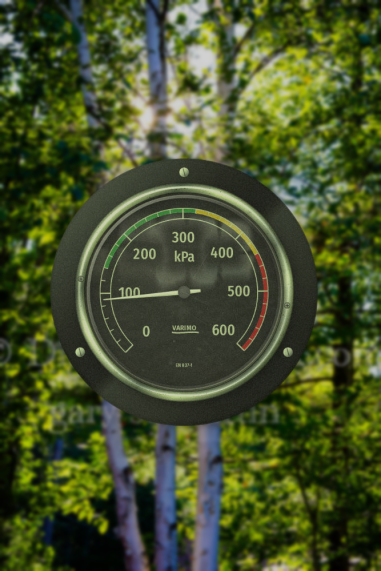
90 kPa
